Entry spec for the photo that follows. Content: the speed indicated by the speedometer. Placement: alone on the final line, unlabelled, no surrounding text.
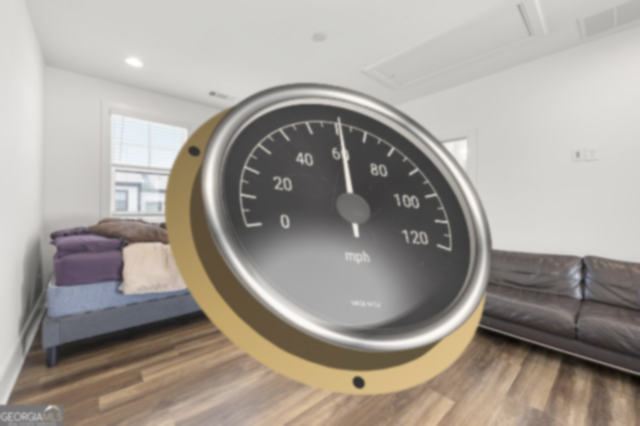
60 mph
